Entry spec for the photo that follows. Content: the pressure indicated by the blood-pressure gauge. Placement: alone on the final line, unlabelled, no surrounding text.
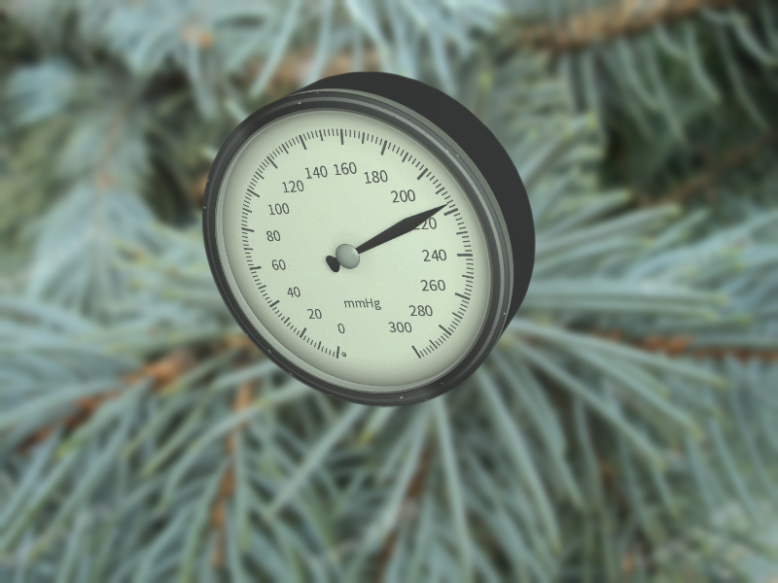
216 mmHg
